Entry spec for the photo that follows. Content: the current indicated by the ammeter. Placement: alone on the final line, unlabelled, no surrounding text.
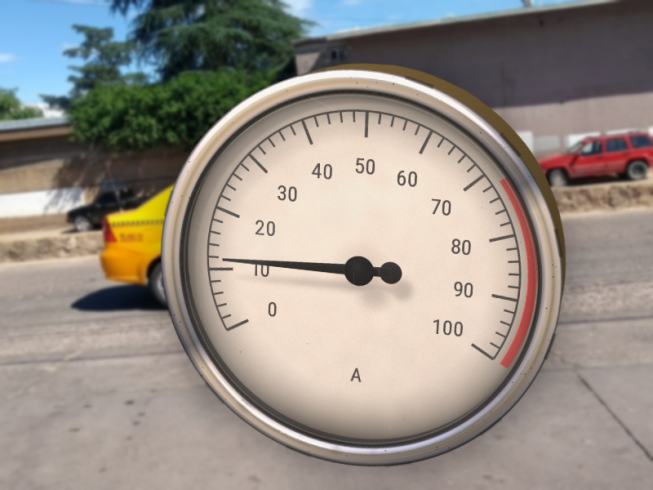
12 A
